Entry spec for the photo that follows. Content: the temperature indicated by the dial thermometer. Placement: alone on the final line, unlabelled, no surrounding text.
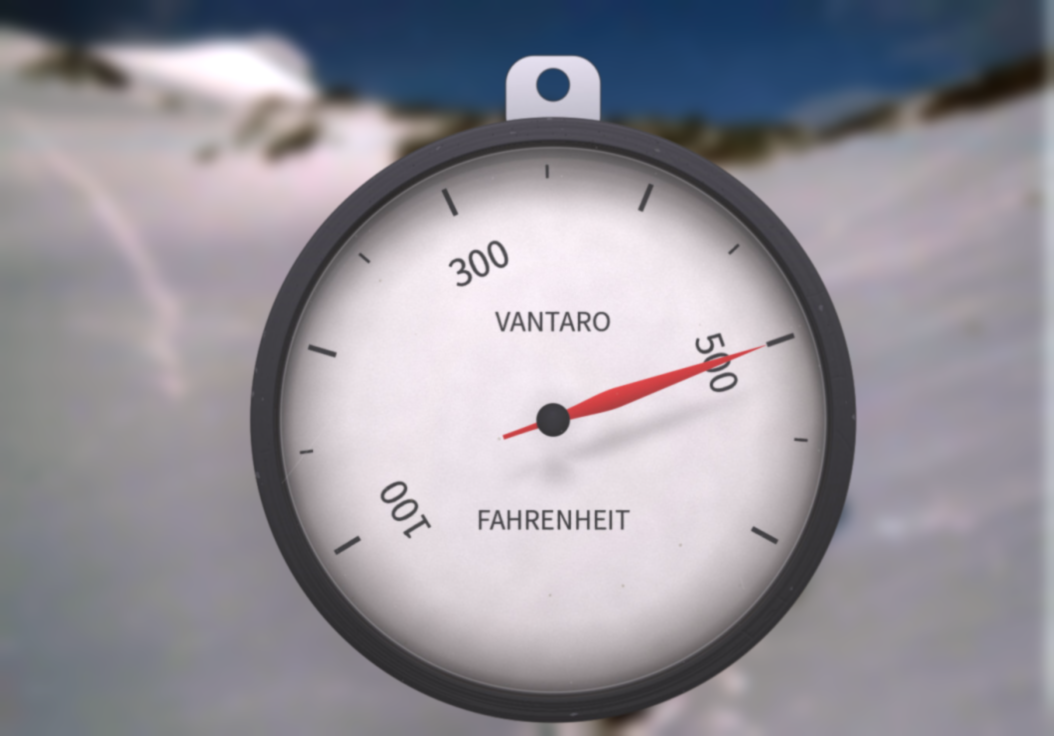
500 °F
